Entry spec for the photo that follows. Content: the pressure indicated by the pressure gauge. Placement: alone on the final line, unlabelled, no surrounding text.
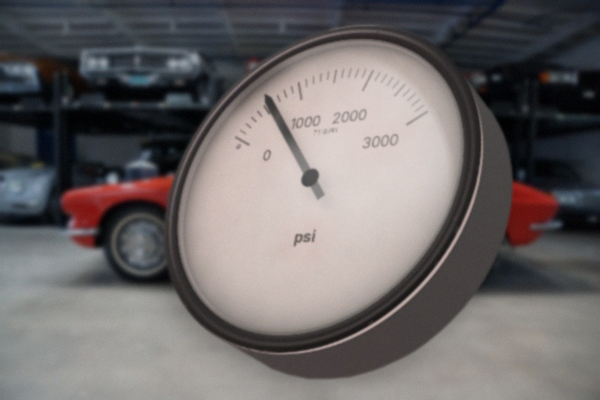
600 psi
